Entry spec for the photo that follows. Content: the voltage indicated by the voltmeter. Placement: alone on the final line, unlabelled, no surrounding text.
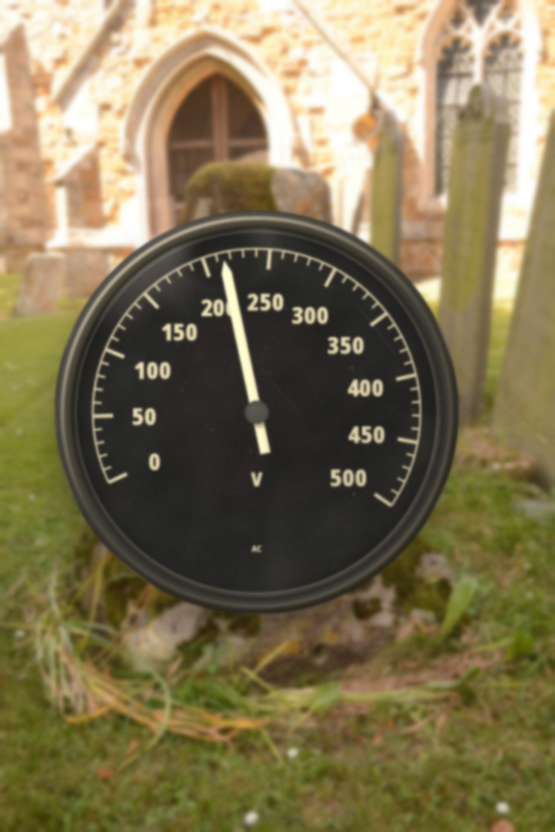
215 V
